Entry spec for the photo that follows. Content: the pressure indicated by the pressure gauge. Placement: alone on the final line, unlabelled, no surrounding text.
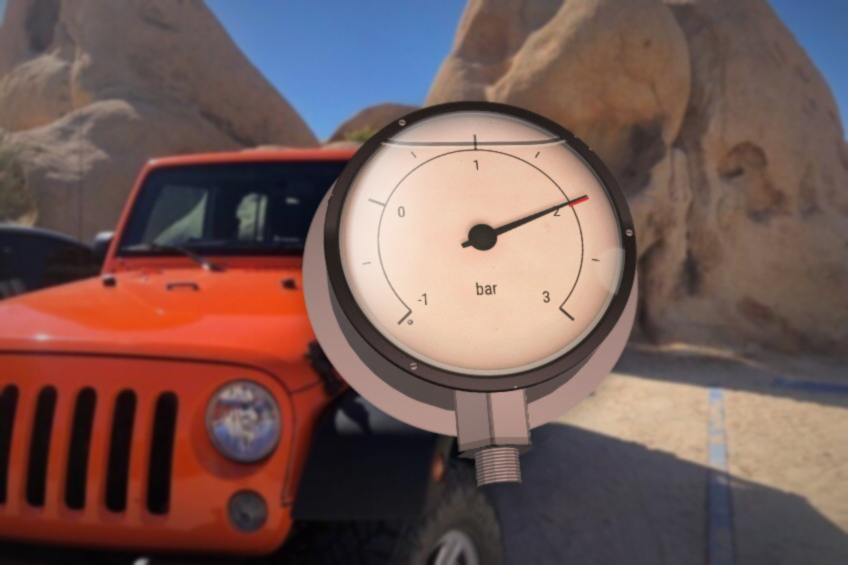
2 bar
